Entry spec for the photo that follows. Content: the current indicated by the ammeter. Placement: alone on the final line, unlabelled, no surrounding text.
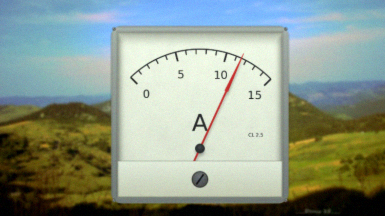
11.5 A
